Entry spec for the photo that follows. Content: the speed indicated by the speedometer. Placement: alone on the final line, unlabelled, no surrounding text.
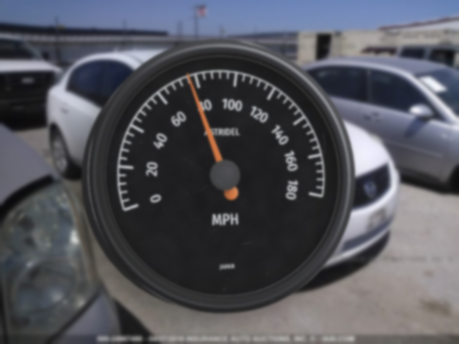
76 mph
